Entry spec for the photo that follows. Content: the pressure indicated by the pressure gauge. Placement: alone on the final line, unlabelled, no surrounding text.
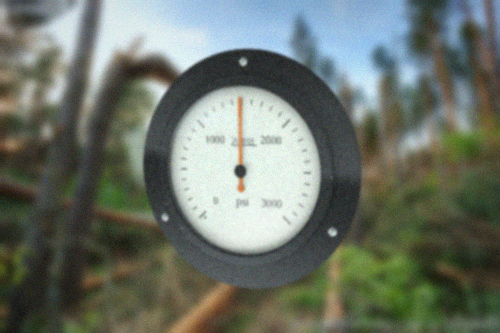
1500 psi
